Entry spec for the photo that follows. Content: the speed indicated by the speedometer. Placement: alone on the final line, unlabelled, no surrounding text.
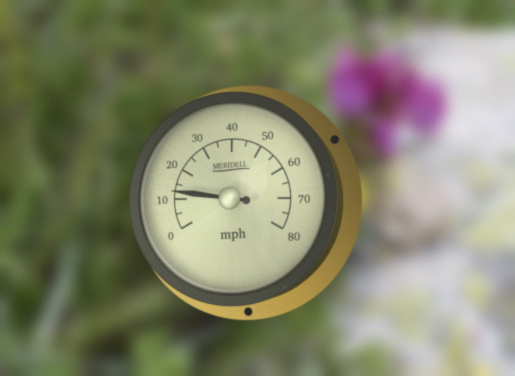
12.5 mph
